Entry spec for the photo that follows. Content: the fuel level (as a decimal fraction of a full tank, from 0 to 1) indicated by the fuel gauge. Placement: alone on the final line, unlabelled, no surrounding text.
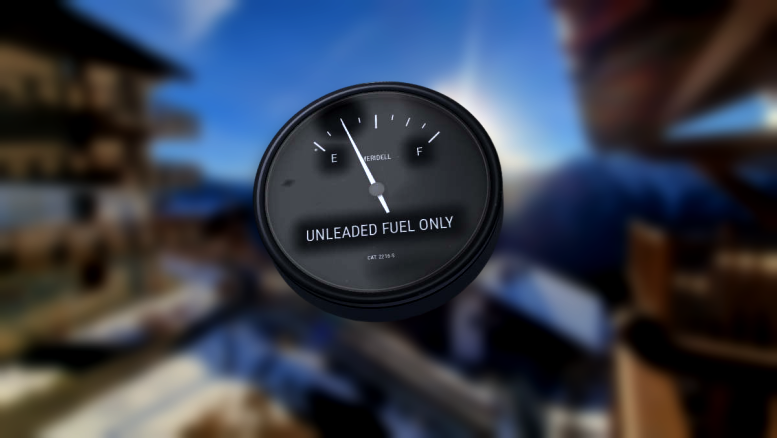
0.25
